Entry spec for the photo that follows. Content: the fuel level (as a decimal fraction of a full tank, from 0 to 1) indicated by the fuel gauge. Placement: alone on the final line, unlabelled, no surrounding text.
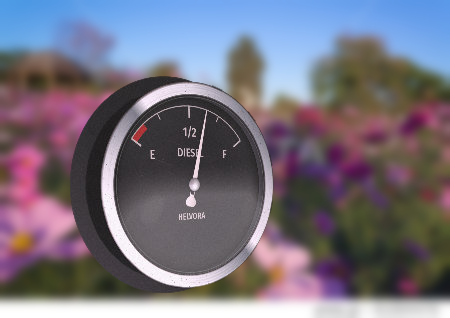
0.625
